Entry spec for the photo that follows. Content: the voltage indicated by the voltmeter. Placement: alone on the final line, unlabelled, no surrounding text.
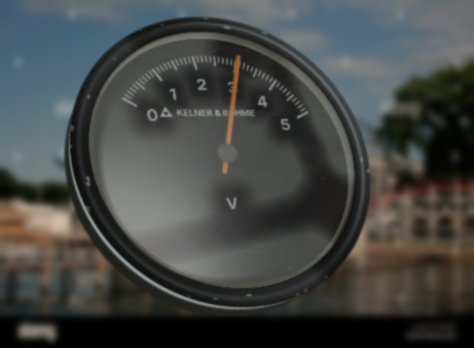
3 V
